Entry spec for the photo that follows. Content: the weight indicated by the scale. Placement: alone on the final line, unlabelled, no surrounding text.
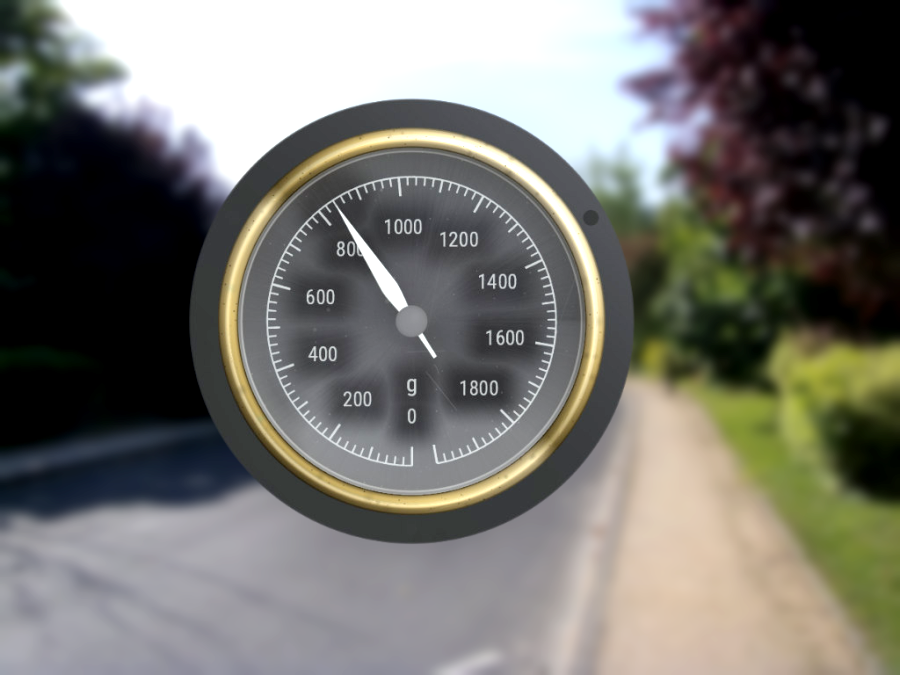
840 g
